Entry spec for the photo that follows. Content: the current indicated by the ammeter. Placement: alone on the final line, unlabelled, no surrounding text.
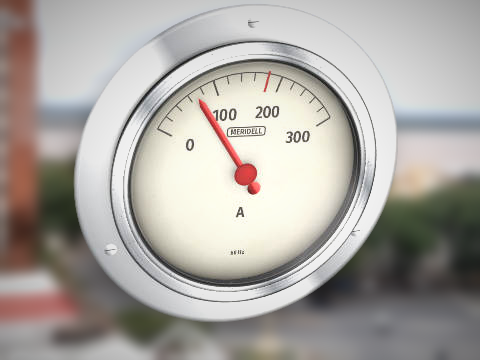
70 A
